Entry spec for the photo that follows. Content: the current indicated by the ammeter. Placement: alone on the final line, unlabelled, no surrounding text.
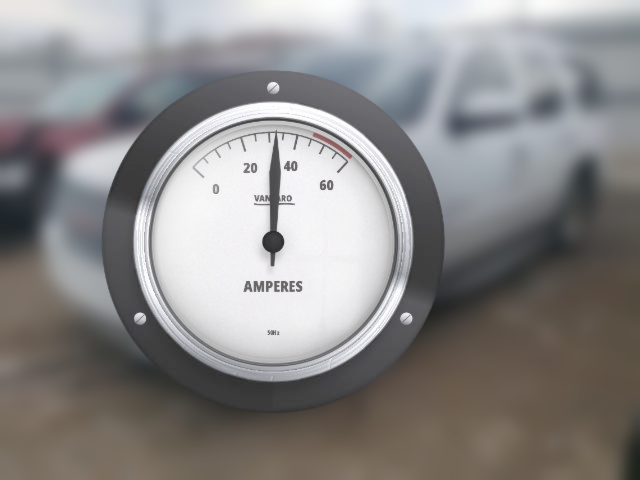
32.5 A
